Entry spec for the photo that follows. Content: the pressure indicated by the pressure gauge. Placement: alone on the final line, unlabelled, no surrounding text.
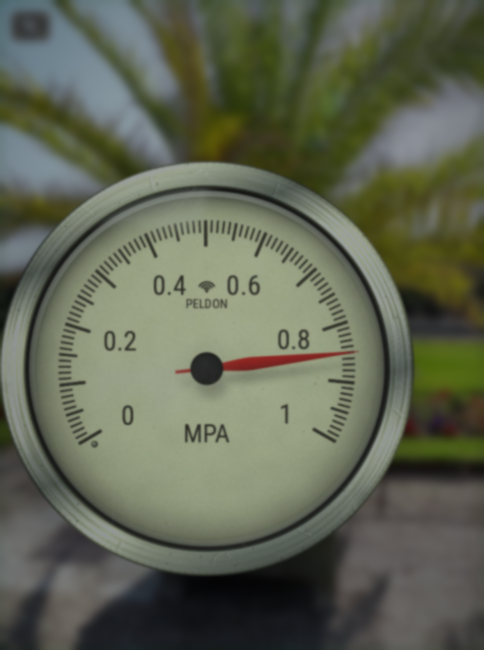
0.85 MPa
